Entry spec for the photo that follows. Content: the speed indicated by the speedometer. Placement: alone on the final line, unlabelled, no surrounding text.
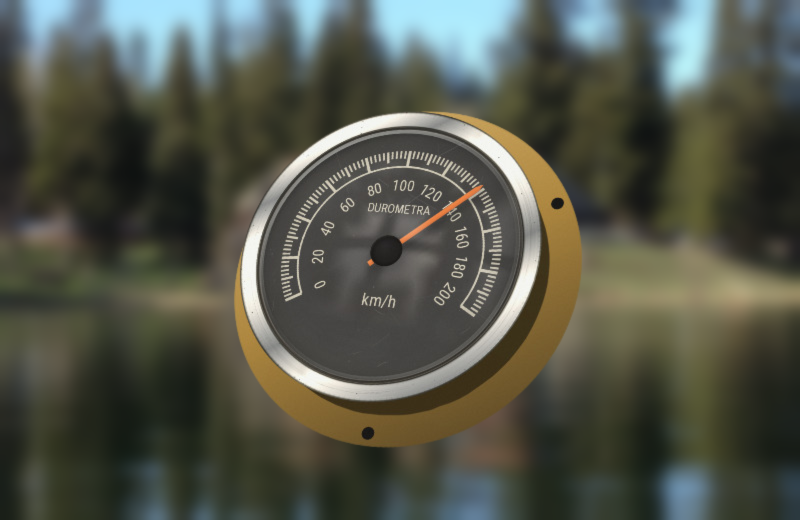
140 km/h
